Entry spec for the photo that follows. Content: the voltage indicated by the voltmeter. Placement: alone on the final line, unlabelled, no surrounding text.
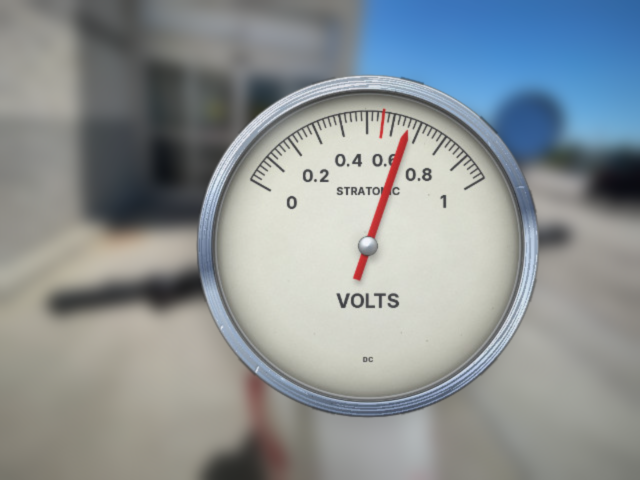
0.66 V
